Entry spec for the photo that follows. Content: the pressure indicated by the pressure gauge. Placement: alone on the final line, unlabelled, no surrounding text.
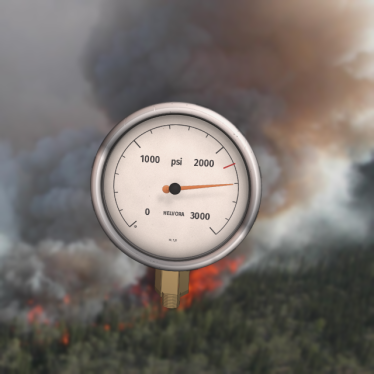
2400 psi
